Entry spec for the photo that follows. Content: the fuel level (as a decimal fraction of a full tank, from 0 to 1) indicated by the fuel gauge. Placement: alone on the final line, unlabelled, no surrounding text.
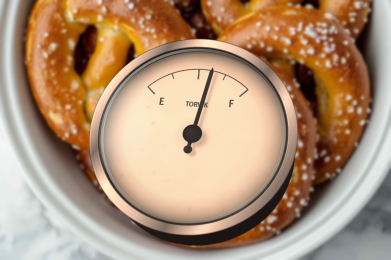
0.625
